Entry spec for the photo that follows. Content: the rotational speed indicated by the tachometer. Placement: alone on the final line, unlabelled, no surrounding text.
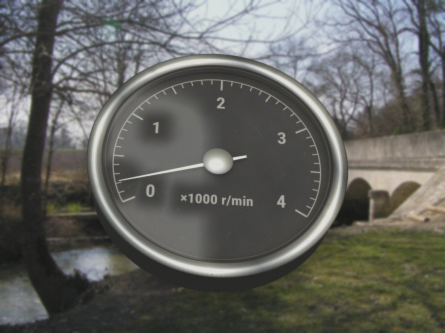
200 rpm
